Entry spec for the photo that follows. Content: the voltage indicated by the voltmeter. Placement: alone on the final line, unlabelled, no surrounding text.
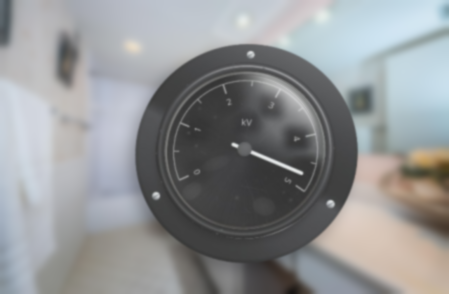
4.75 kV
